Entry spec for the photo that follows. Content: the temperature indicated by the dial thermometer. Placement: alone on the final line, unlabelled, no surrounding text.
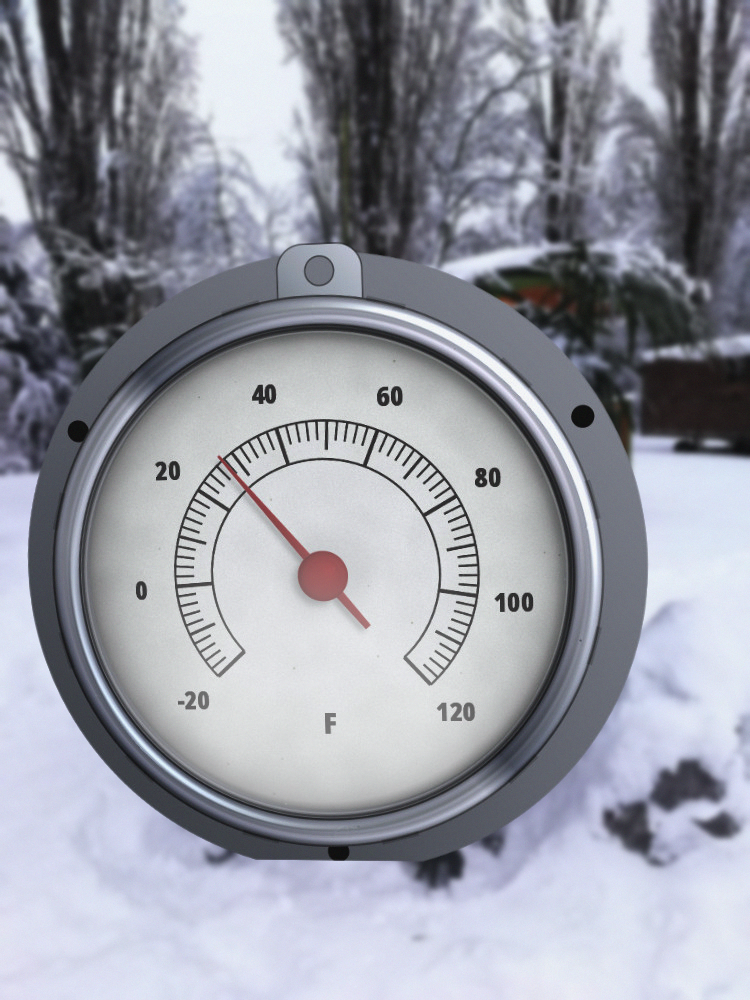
28 °F
